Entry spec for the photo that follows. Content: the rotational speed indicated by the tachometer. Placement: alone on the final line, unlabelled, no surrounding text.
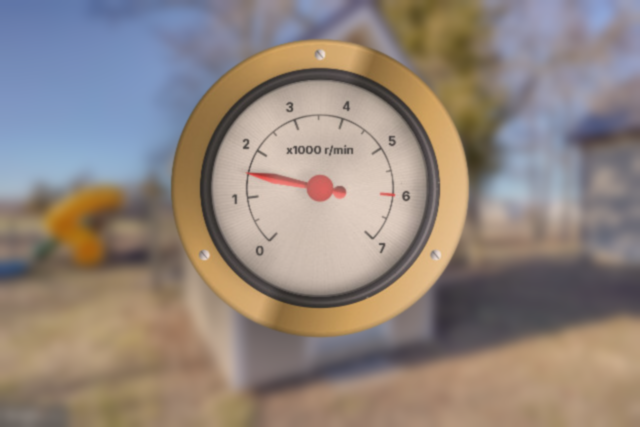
1500 rpm
